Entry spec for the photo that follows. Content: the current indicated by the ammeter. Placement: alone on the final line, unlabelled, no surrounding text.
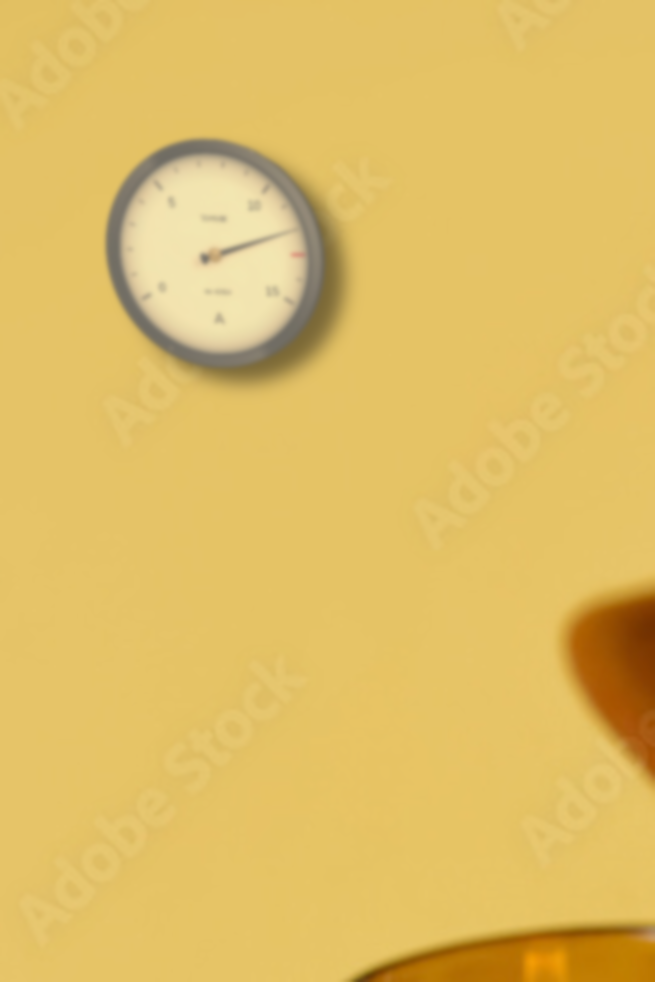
12 A
